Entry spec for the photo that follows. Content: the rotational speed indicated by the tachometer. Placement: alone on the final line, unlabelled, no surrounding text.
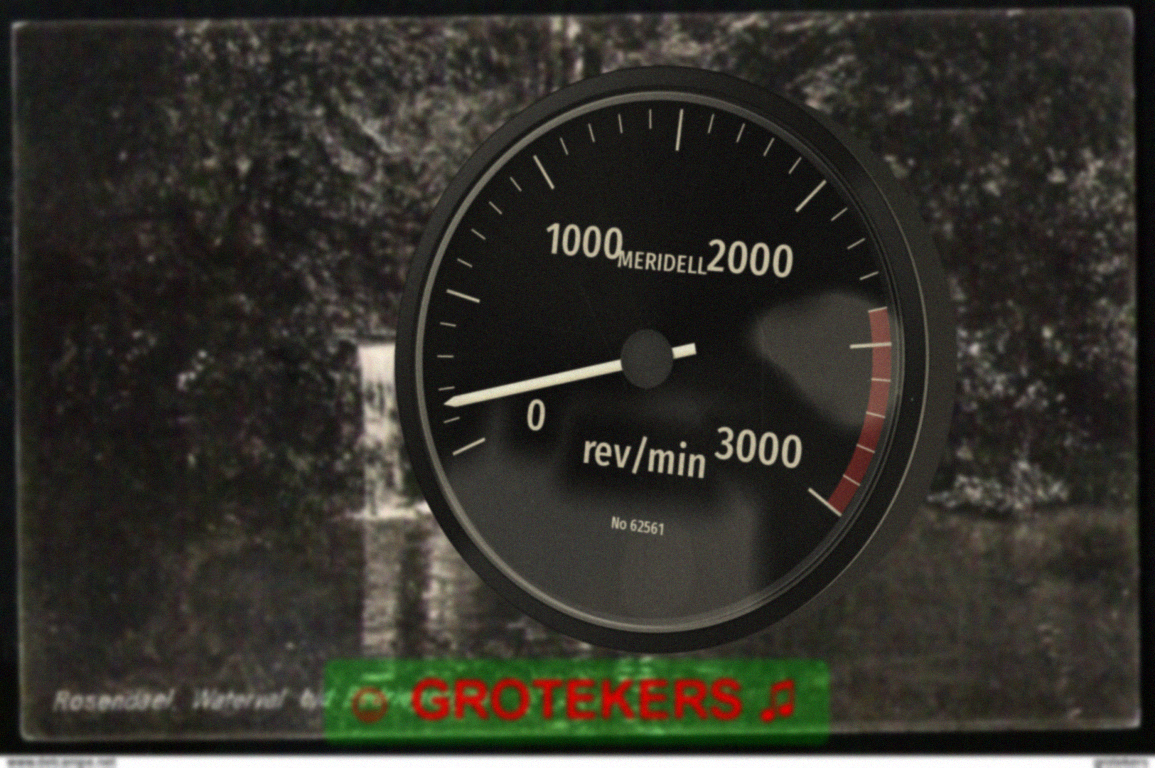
150 rpm
